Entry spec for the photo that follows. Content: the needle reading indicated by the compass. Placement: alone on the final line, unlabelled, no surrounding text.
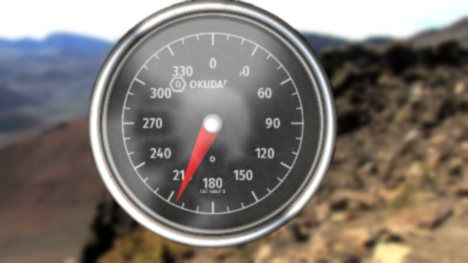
205 °
